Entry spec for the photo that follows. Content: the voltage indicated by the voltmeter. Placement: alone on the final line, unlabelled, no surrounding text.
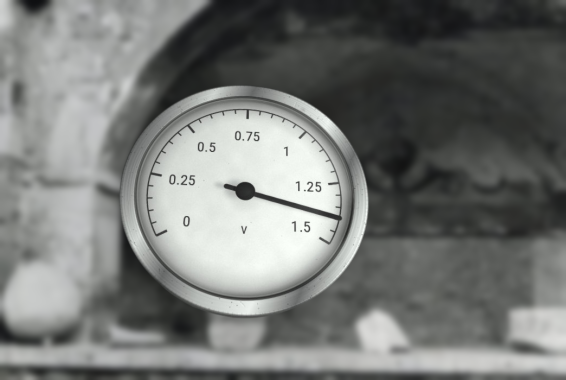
1.4 V
